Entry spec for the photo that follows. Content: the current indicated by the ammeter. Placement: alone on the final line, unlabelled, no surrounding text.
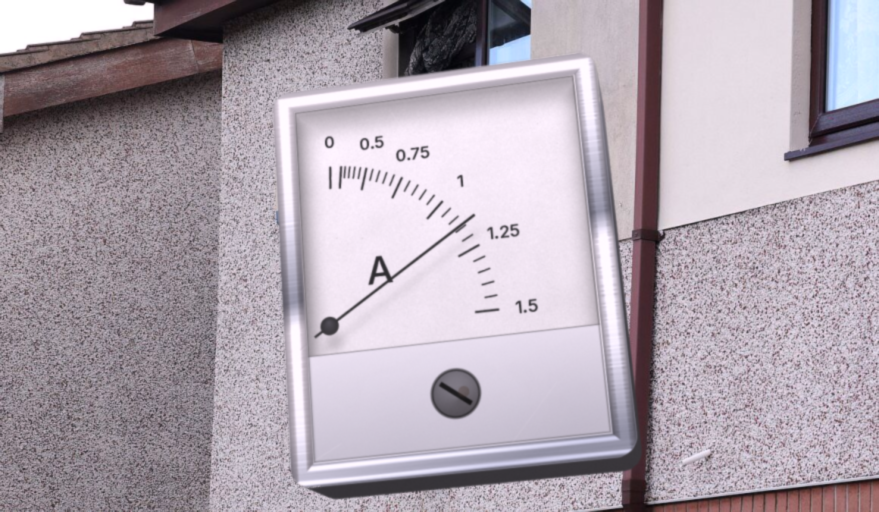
1.15 A
